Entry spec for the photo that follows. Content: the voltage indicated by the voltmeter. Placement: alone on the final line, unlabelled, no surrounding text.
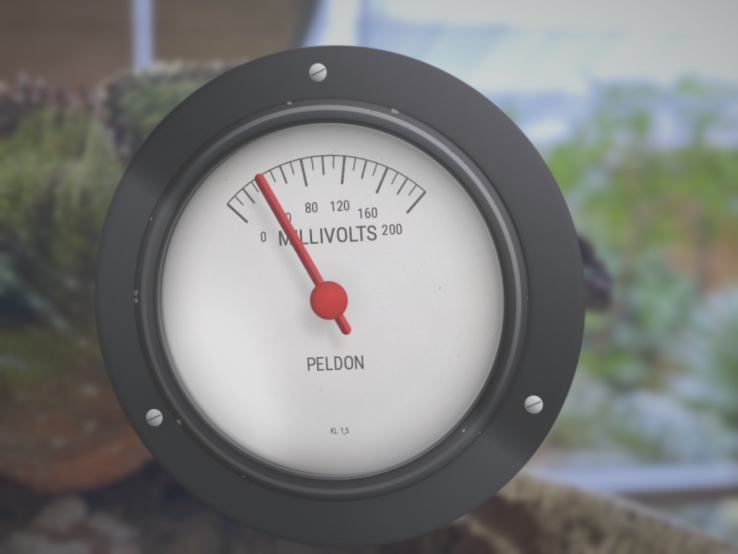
40 mV
